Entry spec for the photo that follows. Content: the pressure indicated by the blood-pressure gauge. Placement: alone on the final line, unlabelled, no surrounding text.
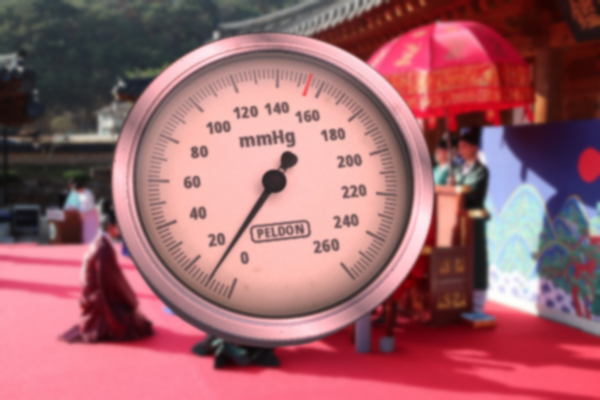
10 mmHg
